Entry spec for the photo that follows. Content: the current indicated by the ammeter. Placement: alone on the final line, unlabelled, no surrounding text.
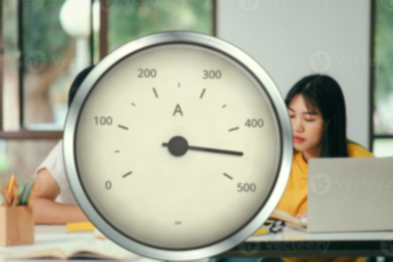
450 A
